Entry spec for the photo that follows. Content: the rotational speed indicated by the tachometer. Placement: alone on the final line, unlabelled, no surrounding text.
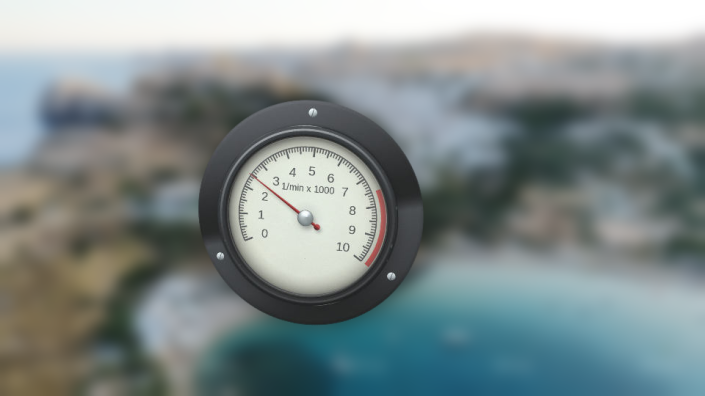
2500 rpm
